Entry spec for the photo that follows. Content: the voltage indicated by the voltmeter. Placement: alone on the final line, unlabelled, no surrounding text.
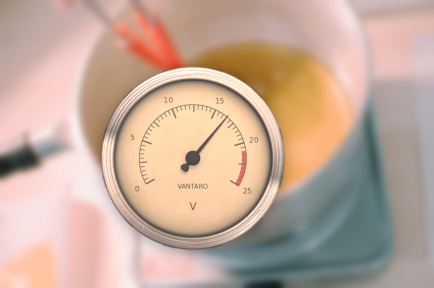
16.5 V
